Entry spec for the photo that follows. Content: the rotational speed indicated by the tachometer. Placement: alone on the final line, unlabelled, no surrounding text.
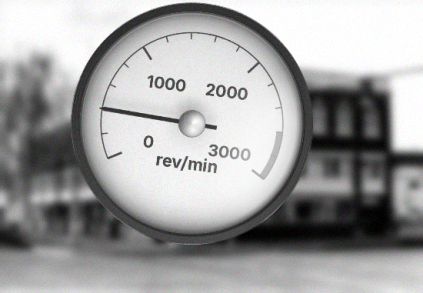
400 rpm
